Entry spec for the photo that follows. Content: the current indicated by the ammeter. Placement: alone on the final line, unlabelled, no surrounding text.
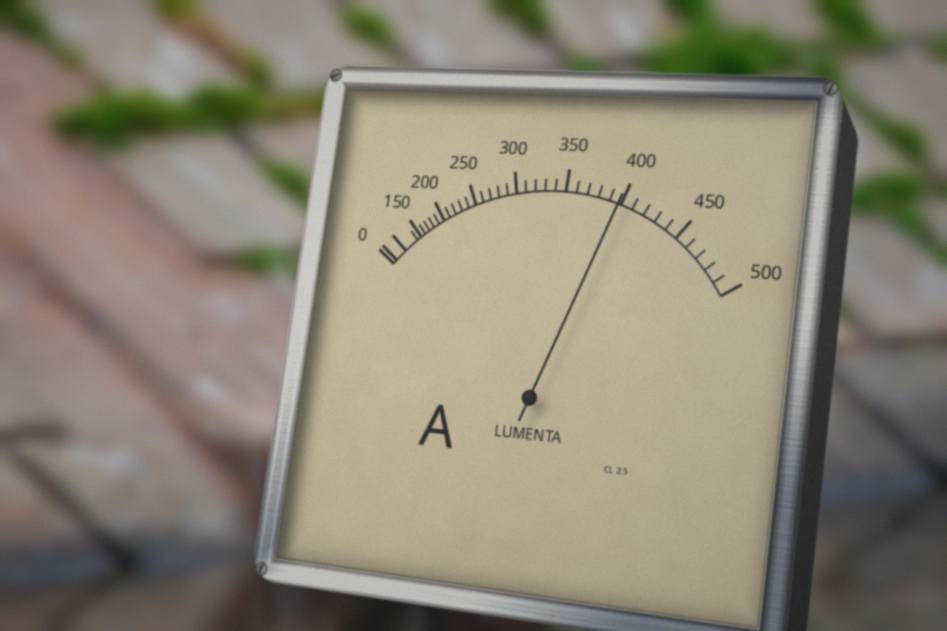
400 A
